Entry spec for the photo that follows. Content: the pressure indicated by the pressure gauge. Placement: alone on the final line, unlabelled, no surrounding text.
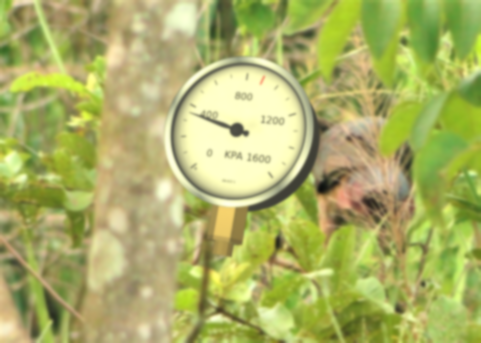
350 kPa
